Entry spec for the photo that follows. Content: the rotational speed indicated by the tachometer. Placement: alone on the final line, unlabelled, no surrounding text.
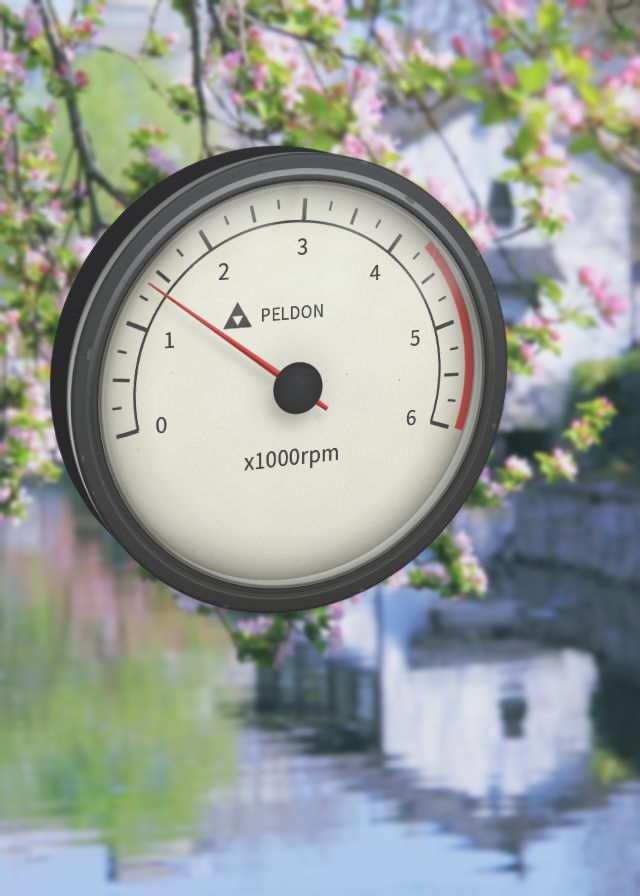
1375 rpm
